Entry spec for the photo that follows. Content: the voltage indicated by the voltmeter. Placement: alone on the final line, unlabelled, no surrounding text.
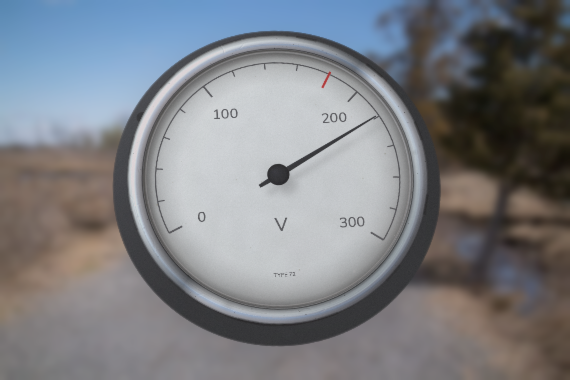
220 V
